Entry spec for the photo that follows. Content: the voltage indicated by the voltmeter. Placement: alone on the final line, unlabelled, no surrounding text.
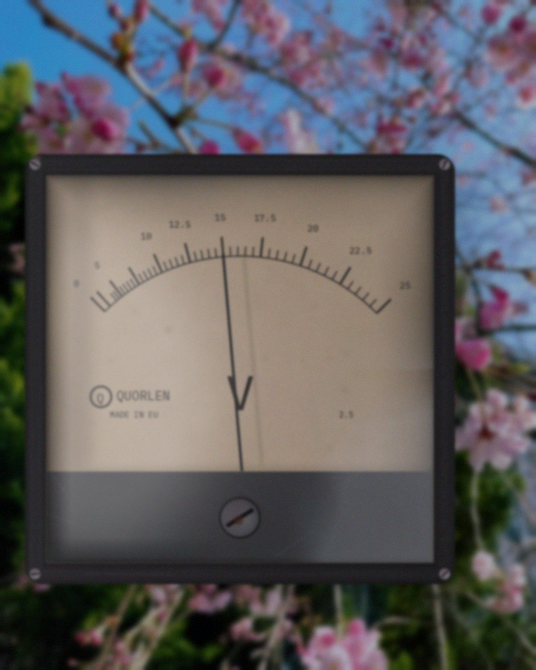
15 V
